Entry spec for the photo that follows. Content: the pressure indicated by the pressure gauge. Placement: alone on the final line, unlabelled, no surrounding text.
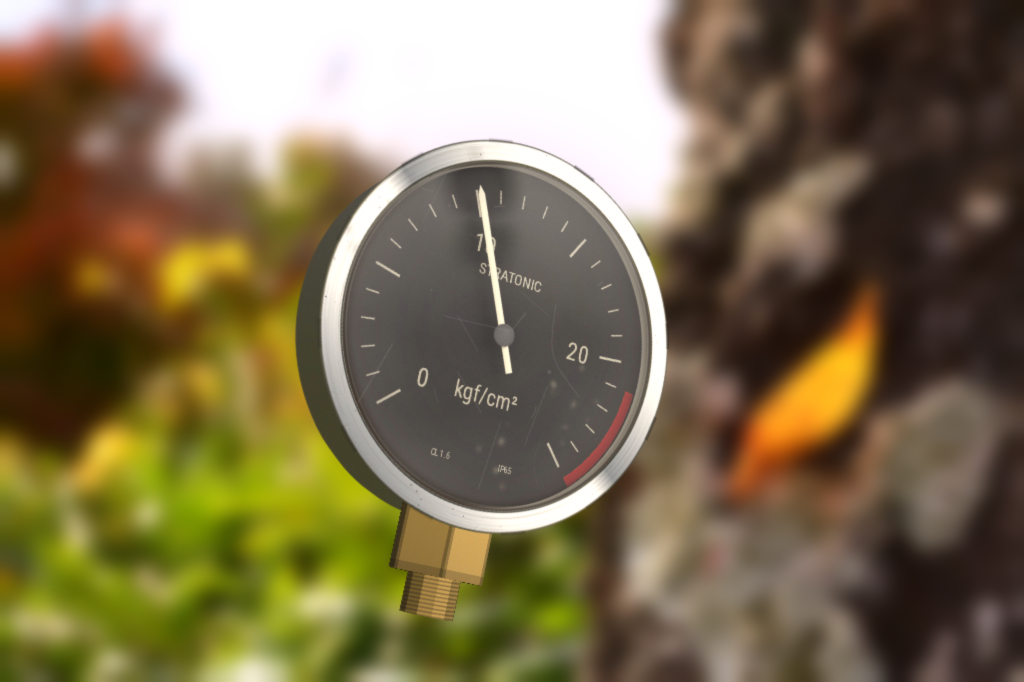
10 kg/cm²
